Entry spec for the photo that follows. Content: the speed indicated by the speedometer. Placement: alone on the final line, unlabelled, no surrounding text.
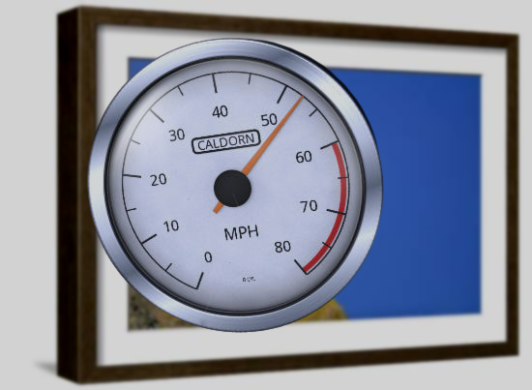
52.5 mph
